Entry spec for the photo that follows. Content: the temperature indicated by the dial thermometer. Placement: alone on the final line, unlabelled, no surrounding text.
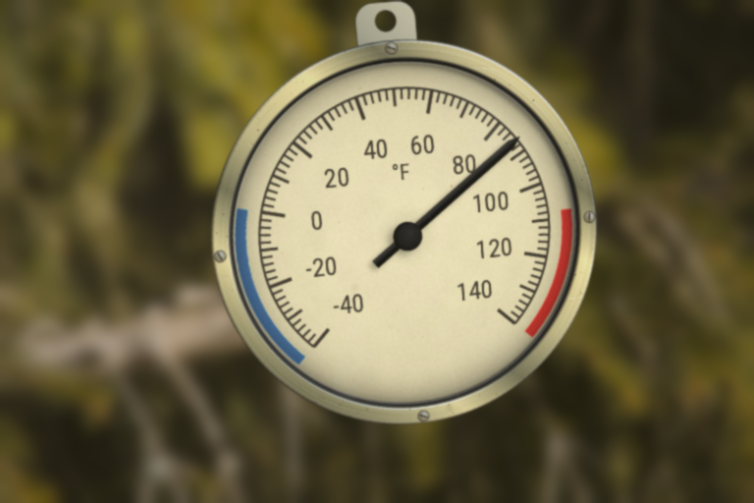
86 °F
